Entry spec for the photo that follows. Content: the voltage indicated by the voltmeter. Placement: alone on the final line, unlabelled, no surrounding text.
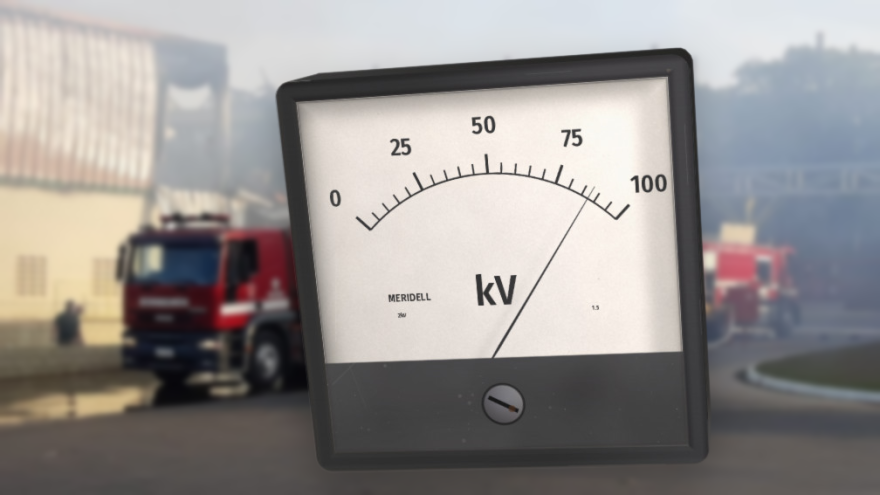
87.5 kV
